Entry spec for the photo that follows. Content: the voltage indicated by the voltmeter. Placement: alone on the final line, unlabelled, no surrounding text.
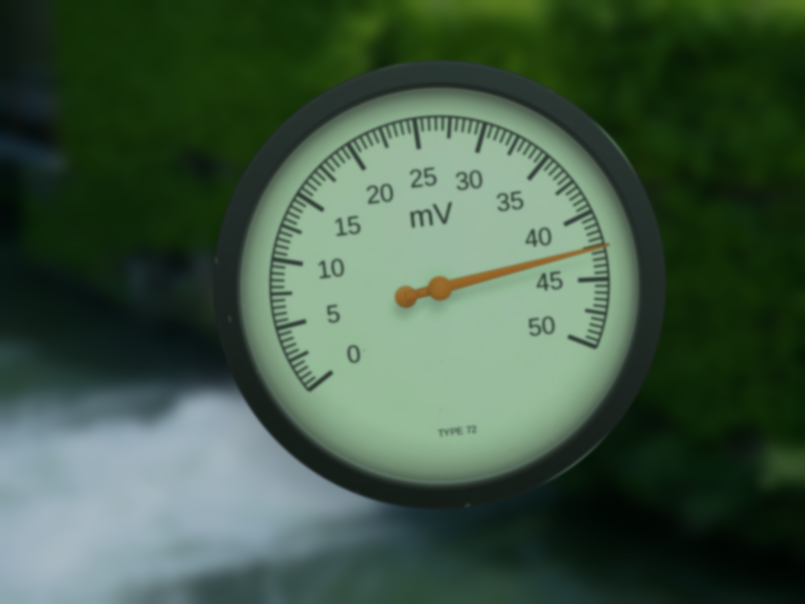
42.5 mV
